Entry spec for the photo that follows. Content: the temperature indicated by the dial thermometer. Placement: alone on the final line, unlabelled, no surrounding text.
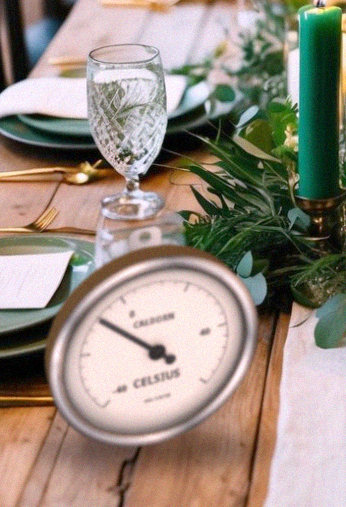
-8 °C
